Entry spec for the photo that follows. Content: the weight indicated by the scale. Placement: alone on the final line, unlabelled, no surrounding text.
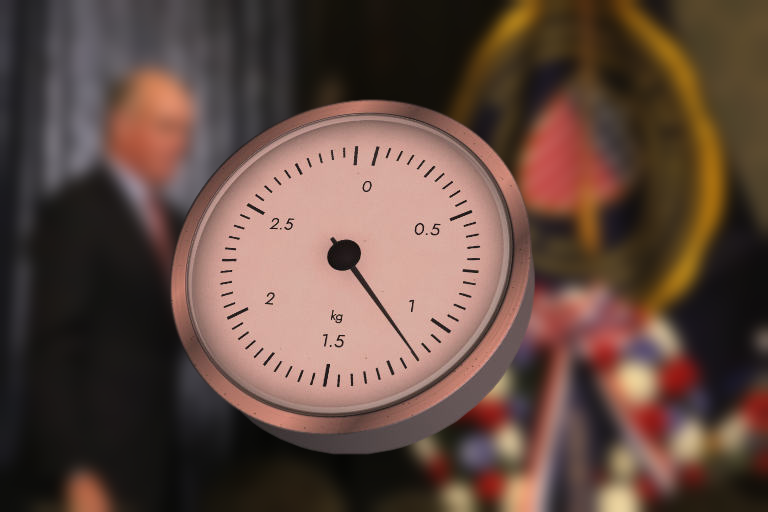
1.15 kg
